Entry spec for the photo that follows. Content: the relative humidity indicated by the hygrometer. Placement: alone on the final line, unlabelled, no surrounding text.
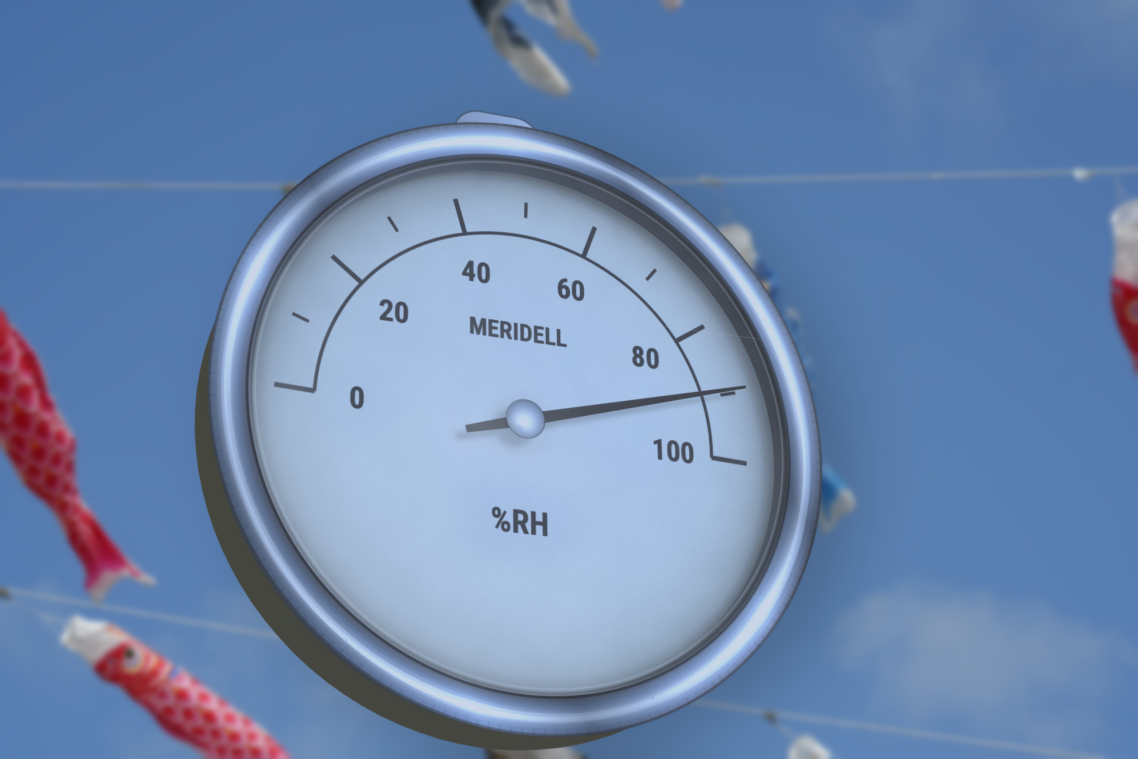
90 %
